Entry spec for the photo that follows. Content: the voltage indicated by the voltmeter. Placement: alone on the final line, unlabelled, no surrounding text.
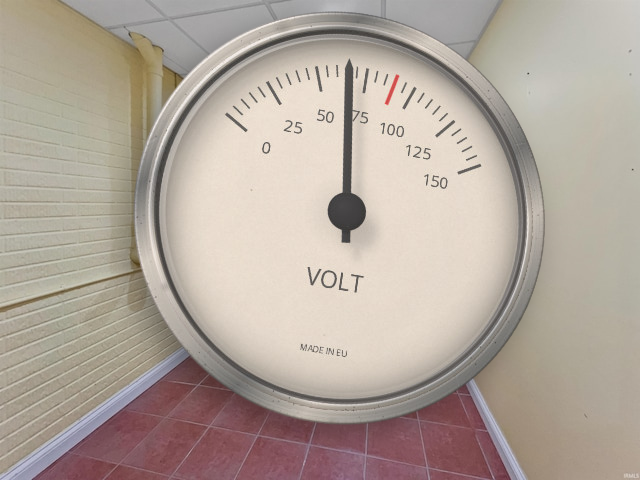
65 V
